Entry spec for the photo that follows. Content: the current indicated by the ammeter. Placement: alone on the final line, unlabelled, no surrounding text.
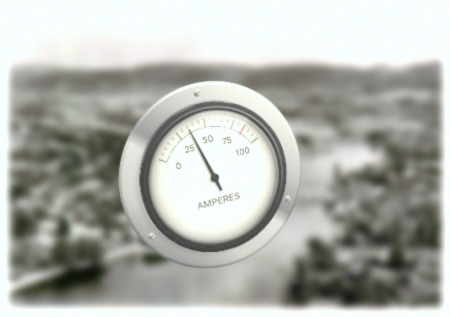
35 A
